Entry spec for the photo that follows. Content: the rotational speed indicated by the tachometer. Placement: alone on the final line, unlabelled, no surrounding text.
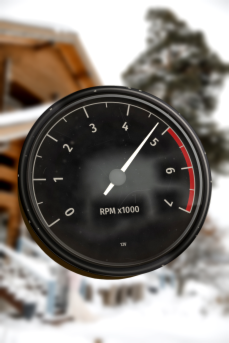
4750 rpm
